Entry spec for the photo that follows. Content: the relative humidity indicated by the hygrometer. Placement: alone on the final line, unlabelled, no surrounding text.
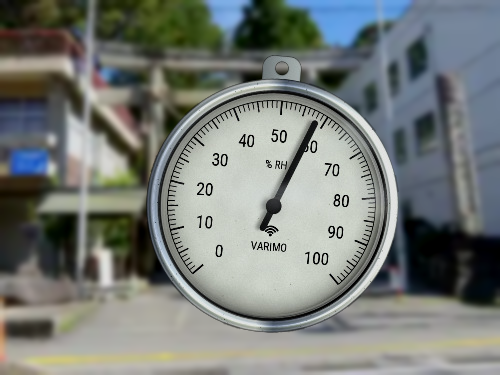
58 %
